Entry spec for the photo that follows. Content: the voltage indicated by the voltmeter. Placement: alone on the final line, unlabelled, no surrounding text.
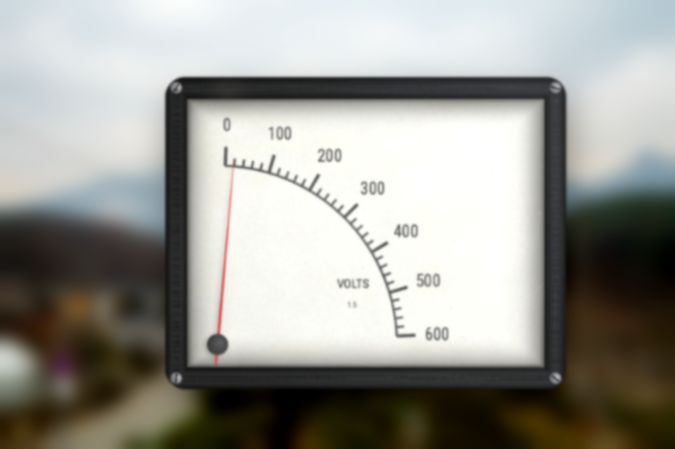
20 V
